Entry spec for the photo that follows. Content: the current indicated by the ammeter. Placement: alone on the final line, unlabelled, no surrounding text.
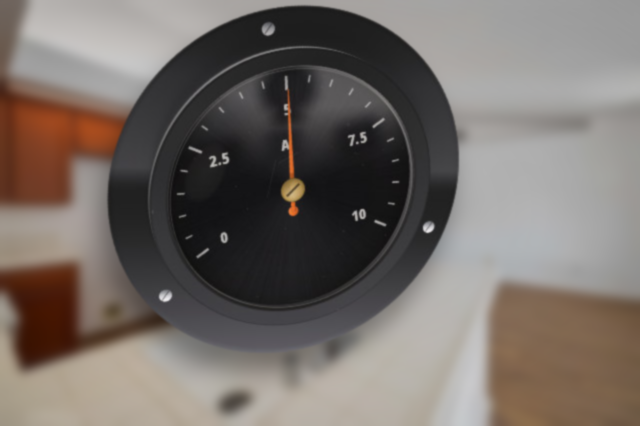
5 A
